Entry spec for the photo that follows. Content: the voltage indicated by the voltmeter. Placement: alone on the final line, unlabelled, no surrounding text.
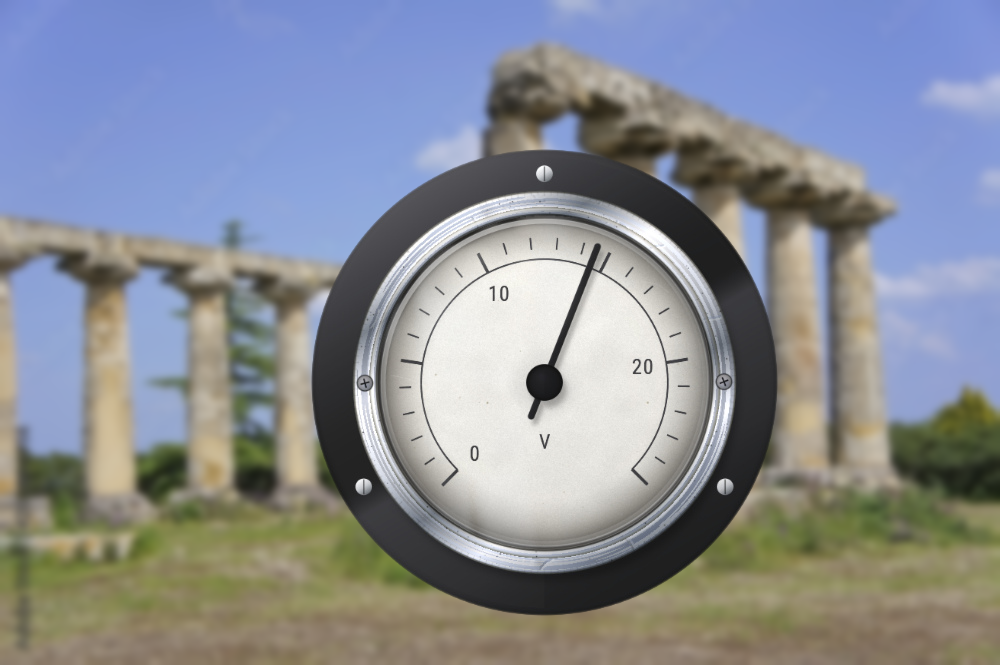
14.5 V
